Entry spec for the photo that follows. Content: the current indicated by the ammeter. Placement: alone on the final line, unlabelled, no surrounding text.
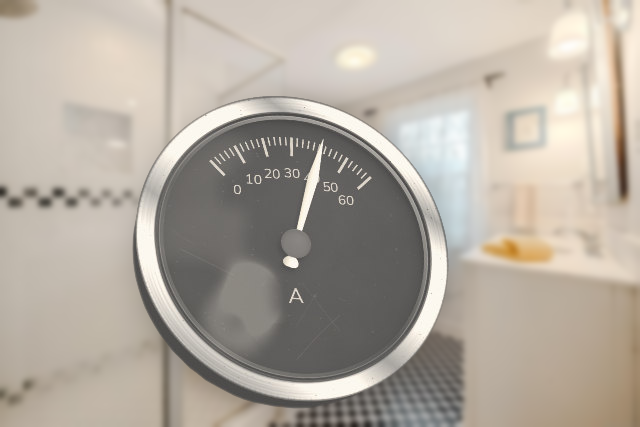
40 A
